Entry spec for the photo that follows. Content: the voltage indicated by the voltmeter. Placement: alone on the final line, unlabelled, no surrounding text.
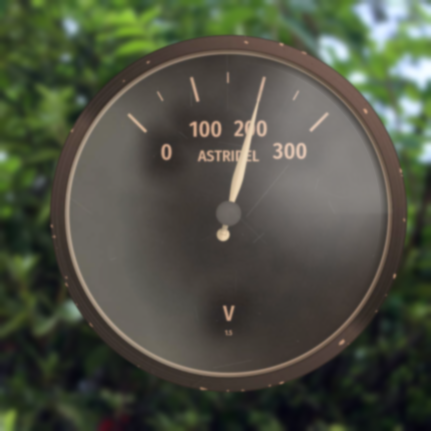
200 V
